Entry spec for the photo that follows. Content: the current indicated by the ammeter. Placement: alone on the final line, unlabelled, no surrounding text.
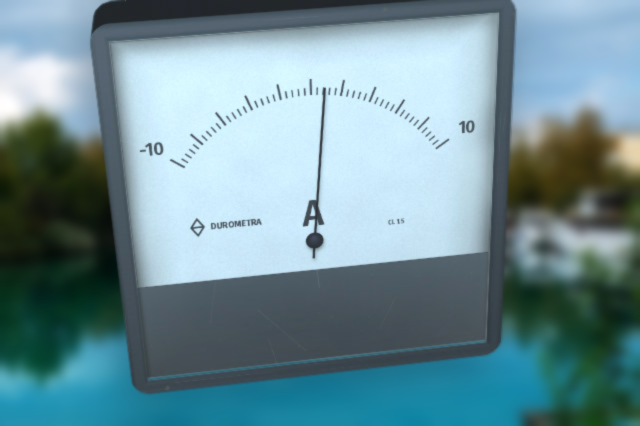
0.8 A
